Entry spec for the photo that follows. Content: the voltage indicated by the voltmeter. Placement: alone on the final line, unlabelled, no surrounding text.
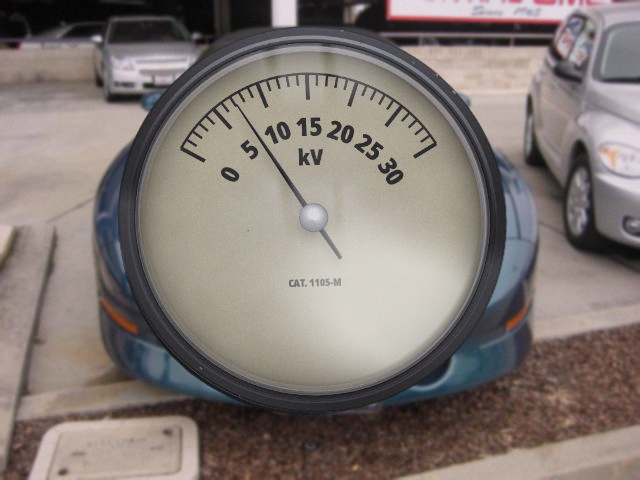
7 kV
